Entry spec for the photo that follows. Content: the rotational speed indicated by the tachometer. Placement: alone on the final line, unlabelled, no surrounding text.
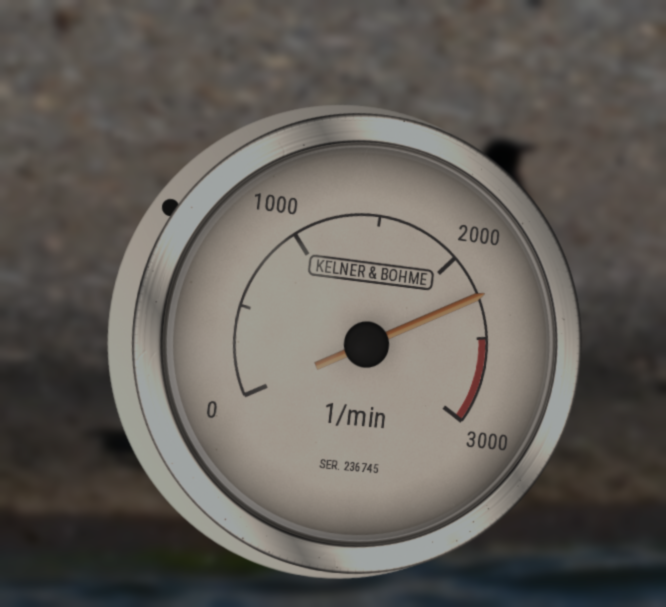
2250 rpm
